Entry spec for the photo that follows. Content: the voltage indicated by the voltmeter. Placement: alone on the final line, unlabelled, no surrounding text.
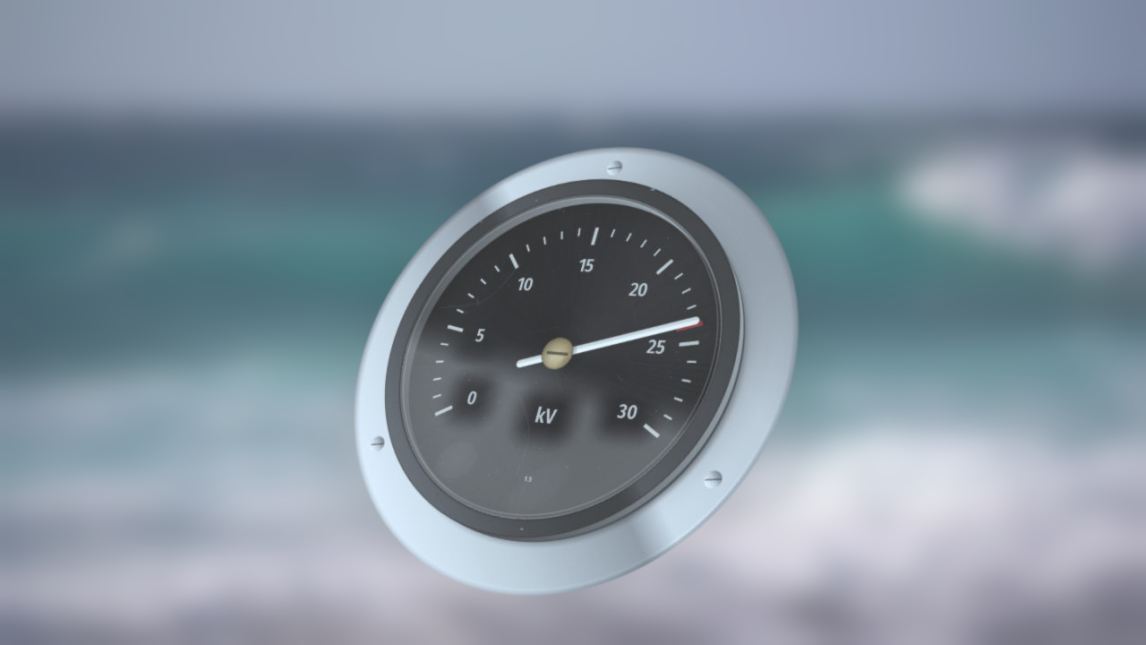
24 kV
